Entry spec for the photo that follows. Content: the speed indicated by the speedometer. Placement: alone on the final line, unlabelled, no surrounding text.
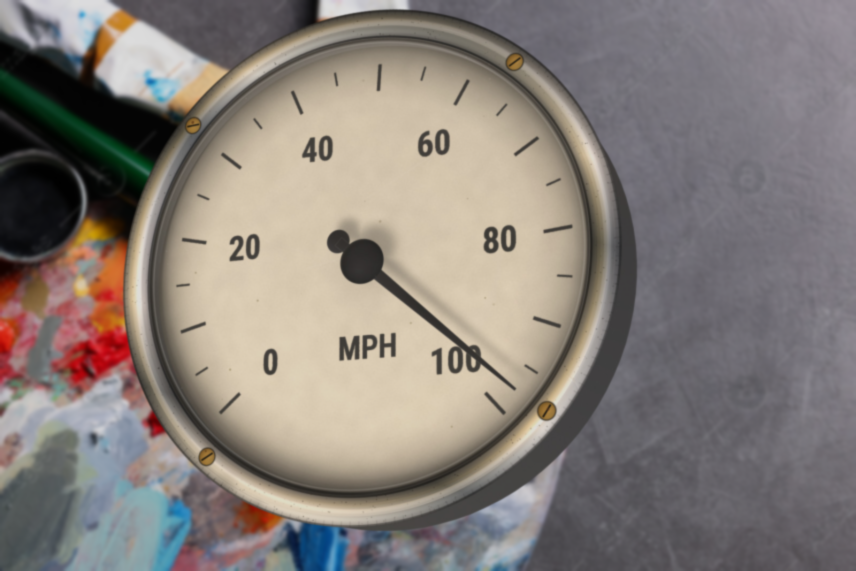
97.5 mph
